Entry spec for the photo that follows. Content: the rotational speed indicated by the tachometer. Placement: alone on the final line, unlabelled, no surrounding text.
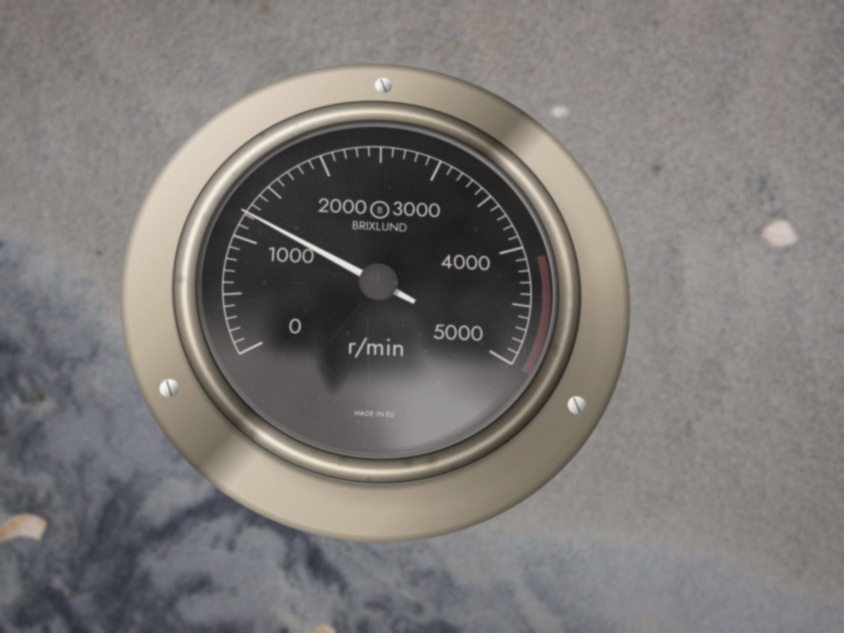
1200 rpm
